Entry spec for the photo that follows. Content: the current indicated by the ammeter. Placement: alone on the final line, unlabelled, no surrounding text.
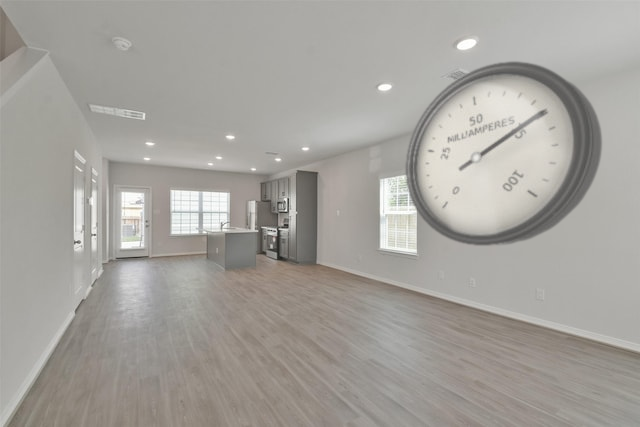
75 mA
